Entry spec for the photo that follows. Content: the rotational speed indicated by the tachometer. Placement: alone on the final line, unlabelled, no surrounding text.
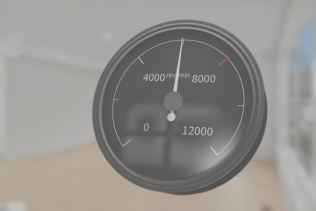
6000 rpm
